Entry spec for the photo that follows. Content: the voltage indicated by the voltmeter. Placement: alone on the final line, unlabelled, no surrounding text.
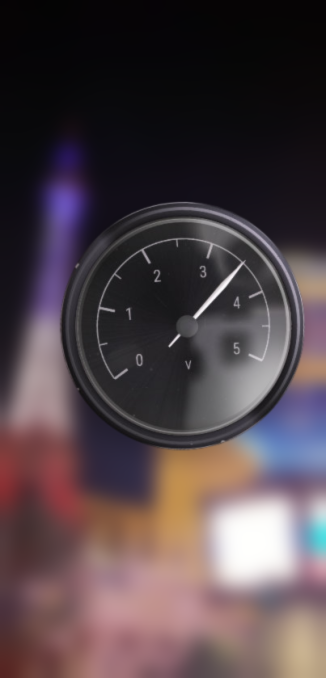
3.5 V
